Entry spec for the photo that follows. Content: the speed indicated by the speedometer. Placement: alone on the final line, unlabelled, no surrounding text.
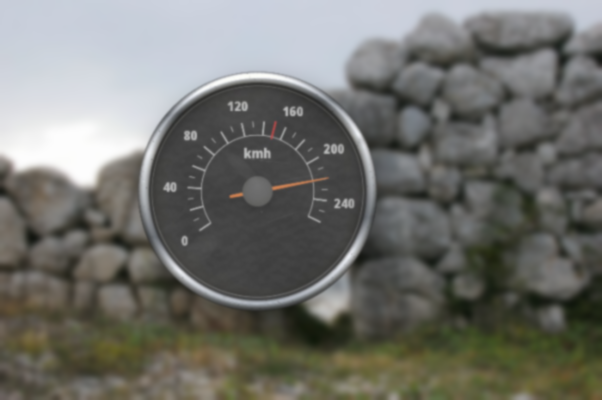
220 km/h
